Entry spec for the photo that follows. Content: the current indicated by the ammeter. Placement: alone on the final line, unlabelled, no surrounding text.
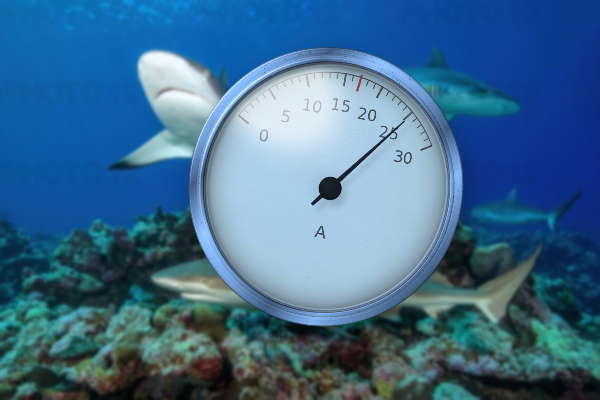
25 A
